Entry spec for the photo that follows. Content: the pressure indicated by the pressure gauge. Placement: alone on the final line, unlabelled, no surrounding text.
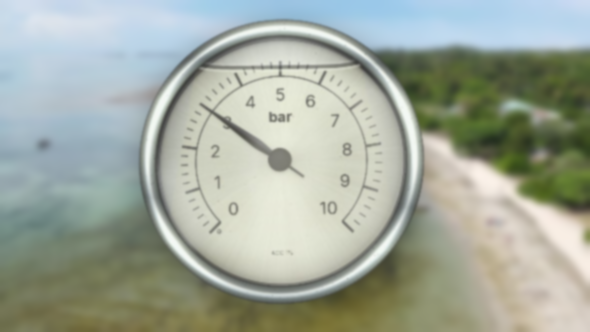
3 bar
